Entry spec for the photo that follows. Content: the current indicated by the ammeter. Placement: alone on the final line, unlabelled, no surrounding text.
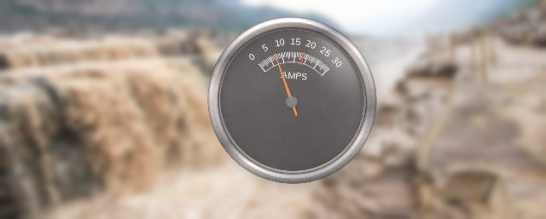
7.5 A
